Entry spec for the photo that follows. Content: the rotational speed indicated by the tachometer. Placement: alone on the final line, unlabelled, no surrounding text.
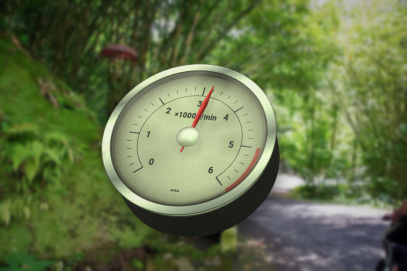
3200 rpm
